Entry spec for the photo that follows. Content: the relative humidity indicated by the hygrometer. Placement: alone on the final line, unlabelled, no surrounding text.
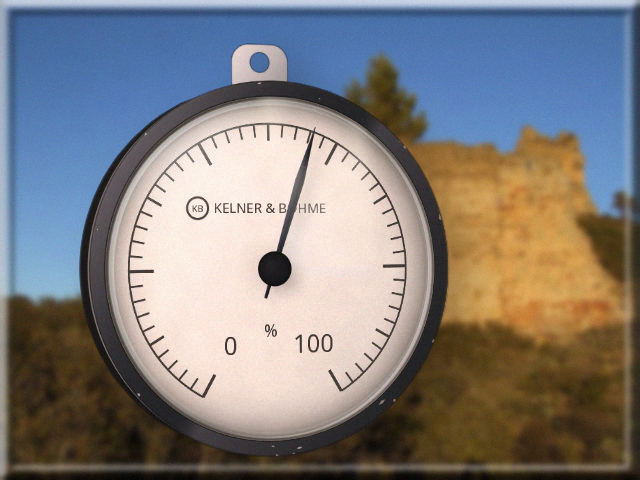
56 %
